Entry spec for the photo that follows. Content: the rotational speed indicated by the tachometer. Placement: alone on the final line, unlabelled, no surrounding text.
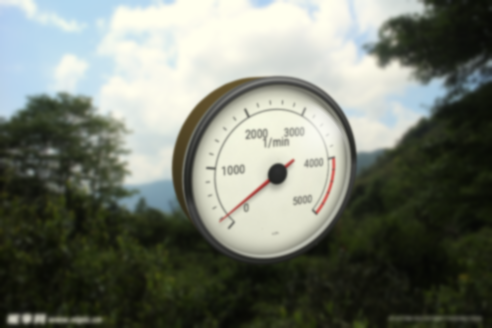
200 rpm
